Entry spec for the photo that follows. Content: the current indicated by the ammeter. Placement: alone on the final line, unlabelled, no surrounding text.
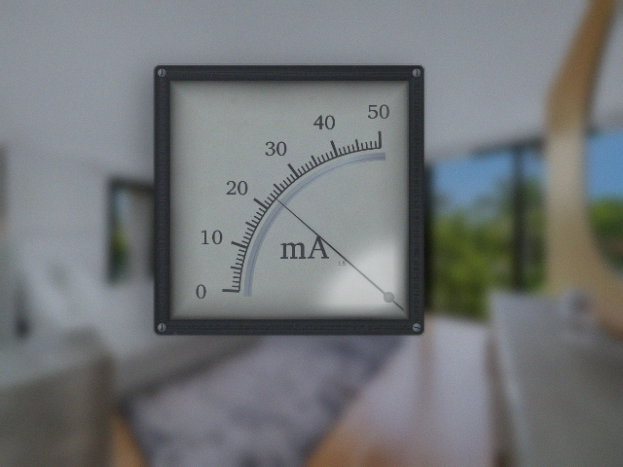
23 mA
